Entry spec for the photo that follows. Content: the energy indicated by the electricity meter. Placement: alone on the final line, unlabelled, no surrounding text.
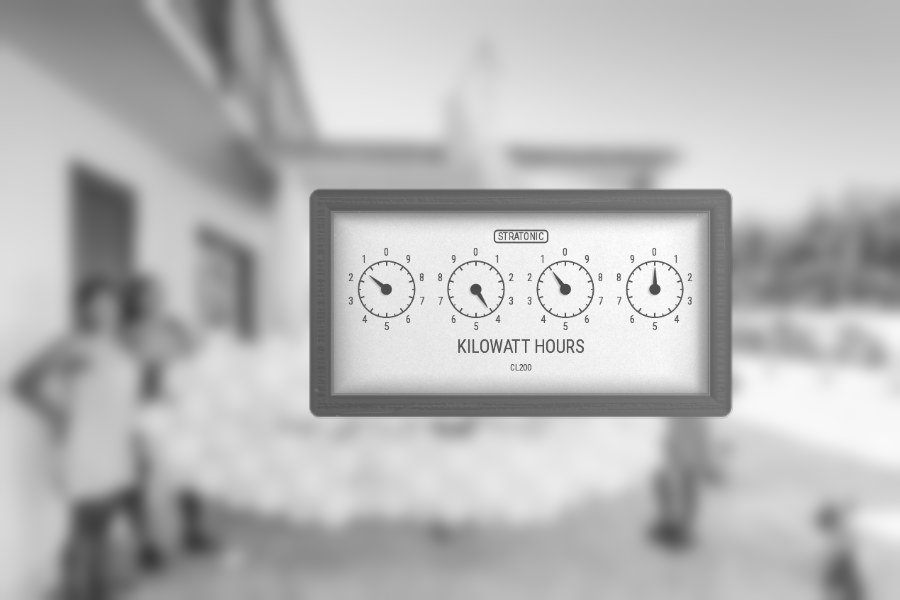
1410 kWh
